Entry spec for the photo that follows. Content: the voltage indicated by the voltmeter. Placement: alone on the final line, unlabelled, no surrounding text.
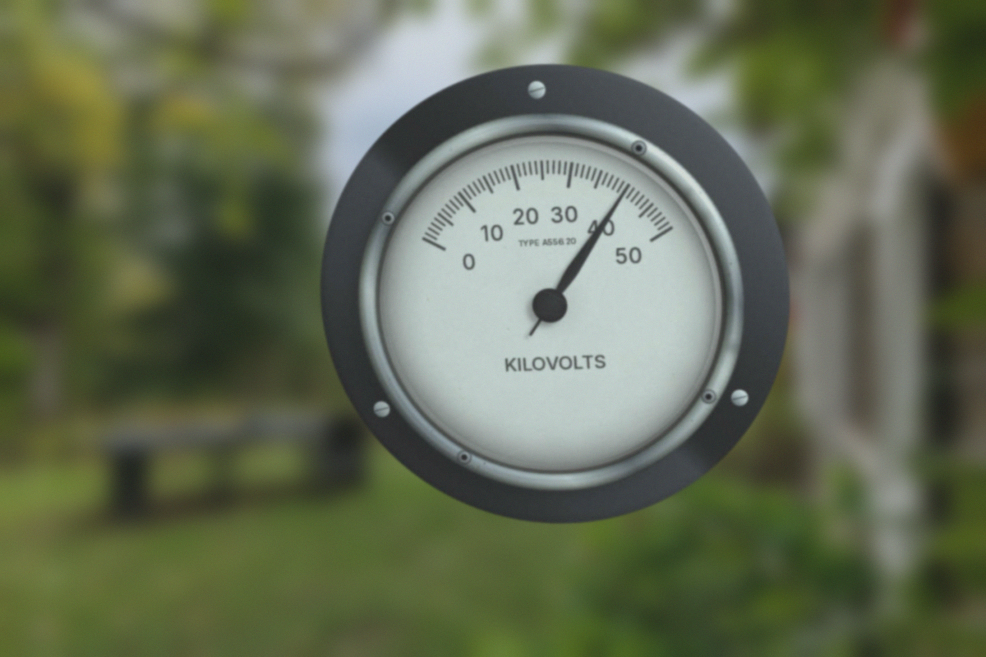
40 kV
